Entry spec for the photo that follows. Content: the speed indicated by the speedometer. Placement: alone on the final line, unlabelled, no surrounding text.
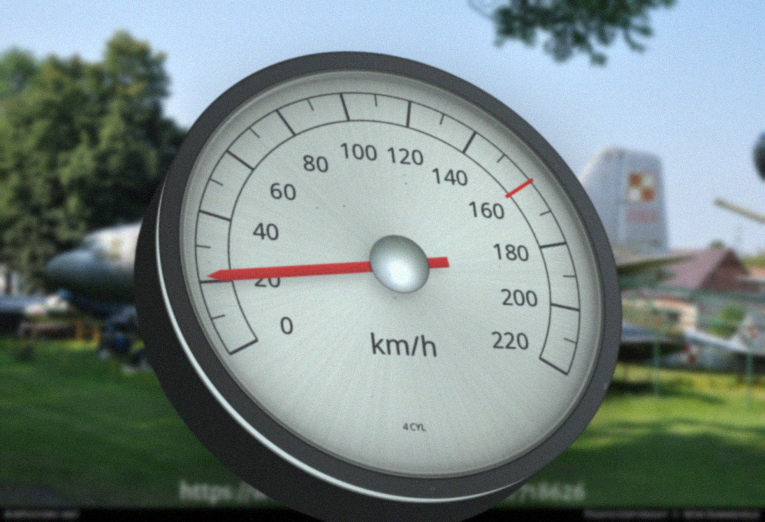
20 km/h
